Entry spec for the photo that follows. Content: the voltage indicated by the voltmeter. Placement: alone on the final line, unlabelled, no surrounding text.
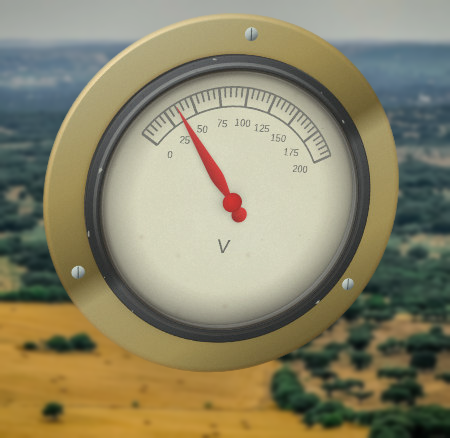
35 V
